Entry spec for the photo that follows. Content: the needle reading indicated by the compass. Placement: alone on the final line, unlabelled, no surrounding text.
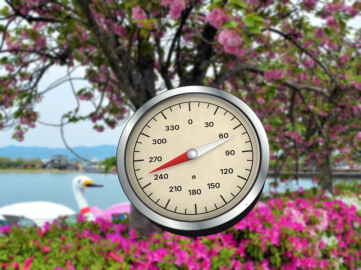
250 °
